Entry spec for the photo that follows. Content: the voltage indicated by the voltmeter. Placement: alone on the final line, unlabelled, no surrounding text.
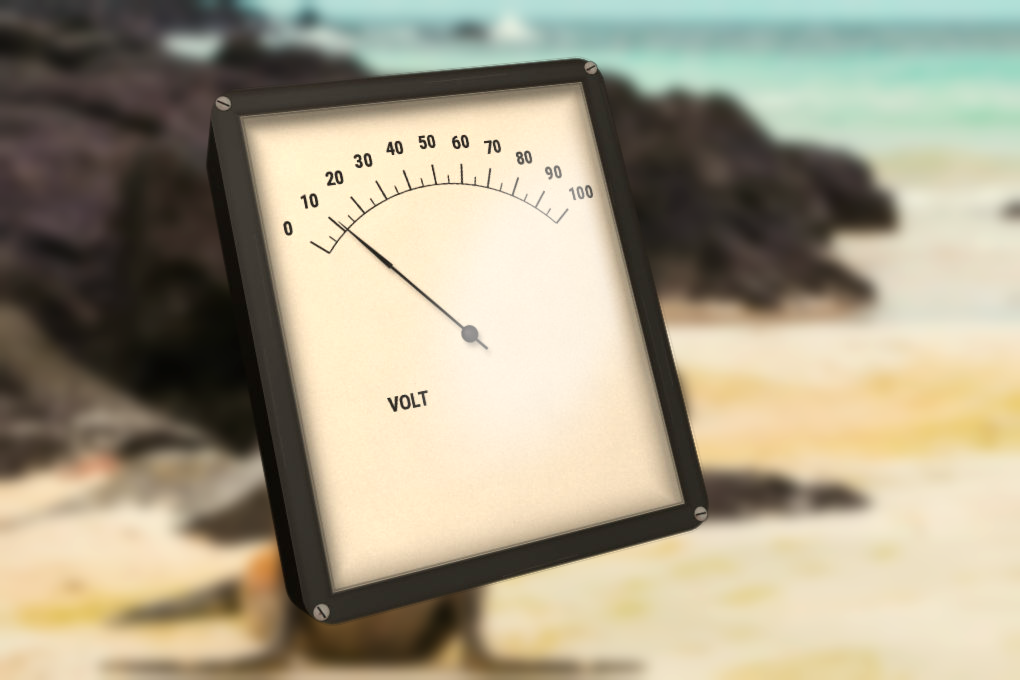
10 V
